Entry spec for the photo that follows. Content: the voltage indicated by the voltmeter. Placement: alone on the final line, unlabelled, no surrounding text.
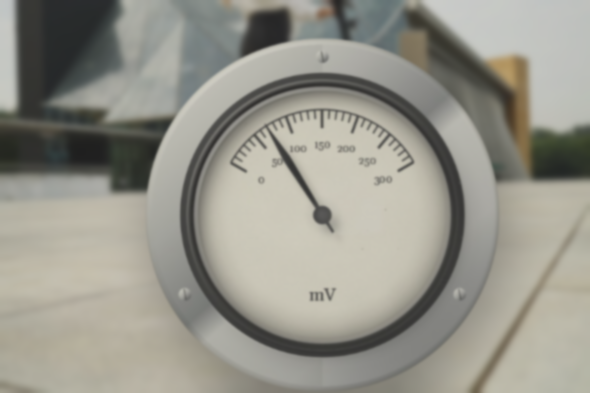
70 mV
